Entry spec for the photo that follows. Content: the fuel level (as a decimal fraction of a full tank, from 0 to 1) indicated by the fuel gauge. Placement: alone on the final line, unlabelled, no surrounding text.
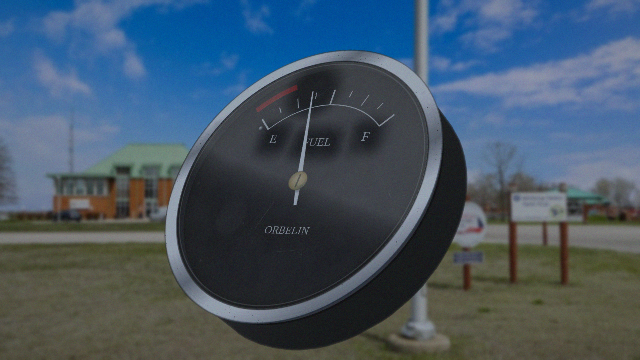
0.375
